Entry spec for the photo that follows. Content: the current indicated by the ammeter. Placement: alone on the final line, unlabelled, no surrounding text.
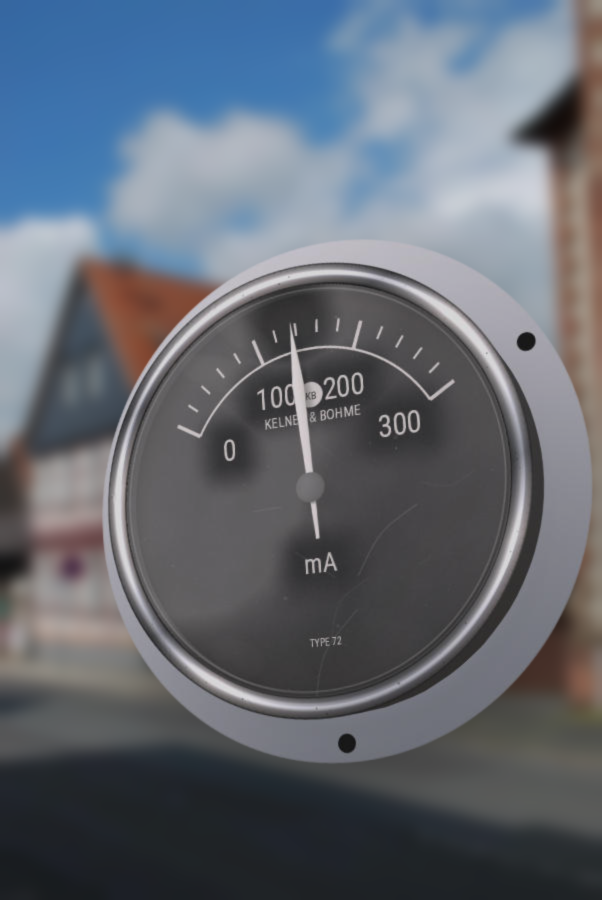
140 mA
